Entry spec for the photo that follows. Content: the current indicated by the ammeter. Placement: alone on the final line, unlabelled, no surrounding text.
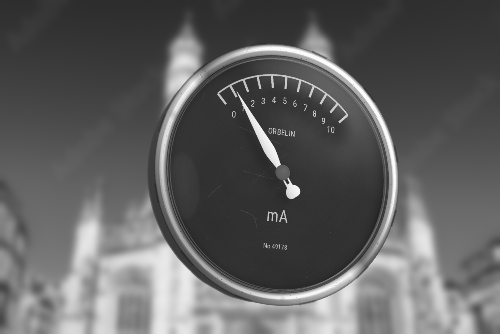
1 mA
